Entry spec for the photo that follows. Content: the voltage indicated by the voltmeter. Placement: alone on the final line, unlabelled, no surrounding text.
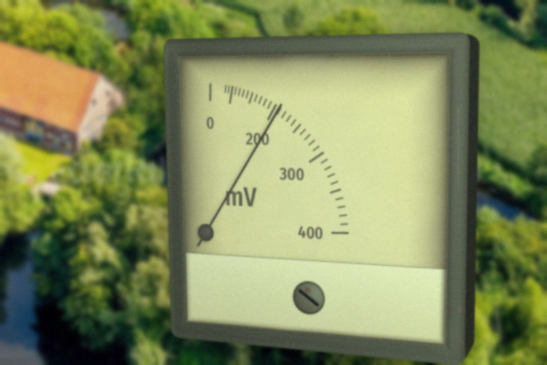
210 mV
